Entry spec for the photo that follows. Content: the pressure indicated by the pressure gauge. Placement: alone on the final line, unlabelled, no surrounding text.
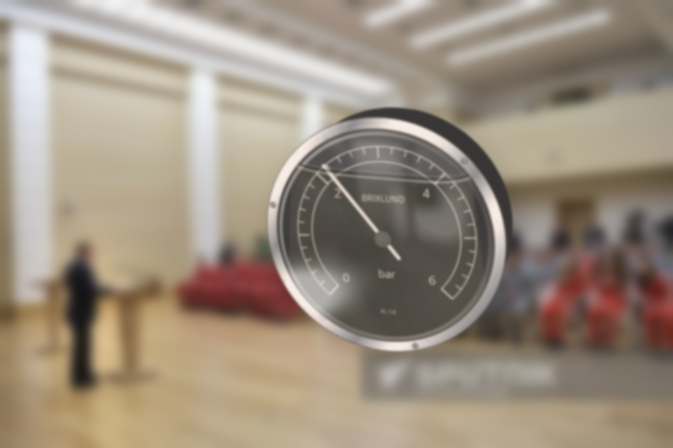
2.2 bar
